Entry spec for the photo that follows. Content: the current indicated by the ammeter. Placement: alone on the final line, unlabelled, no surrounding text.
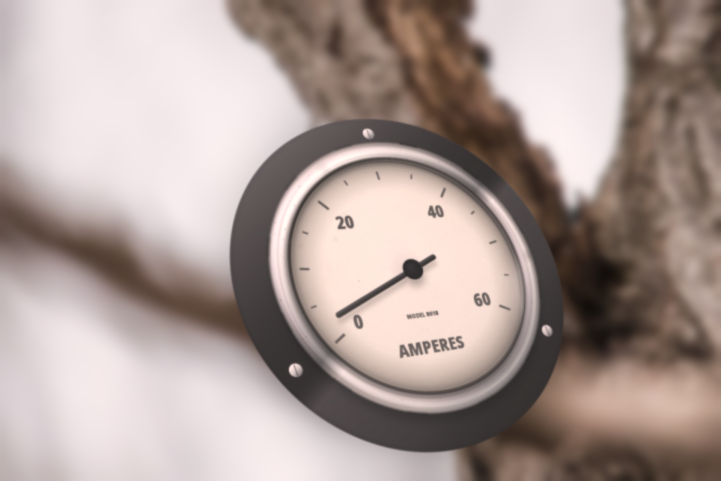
2.5 A
